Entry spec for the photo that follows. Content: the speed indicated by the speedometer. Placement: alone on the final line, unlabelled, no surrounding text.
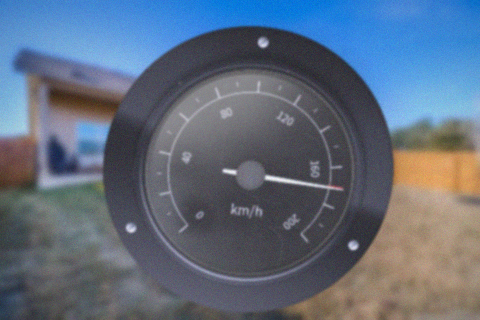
170 km/h
